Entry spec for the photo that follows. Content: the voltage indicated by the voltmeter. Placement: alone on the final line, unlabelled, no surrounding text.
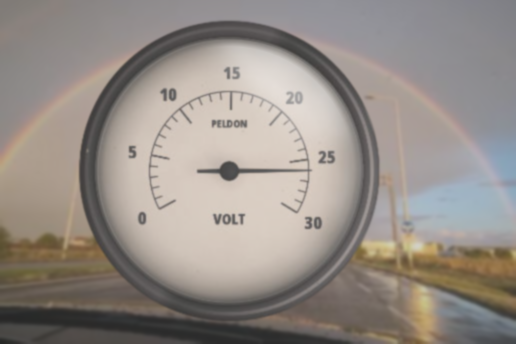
26 V
